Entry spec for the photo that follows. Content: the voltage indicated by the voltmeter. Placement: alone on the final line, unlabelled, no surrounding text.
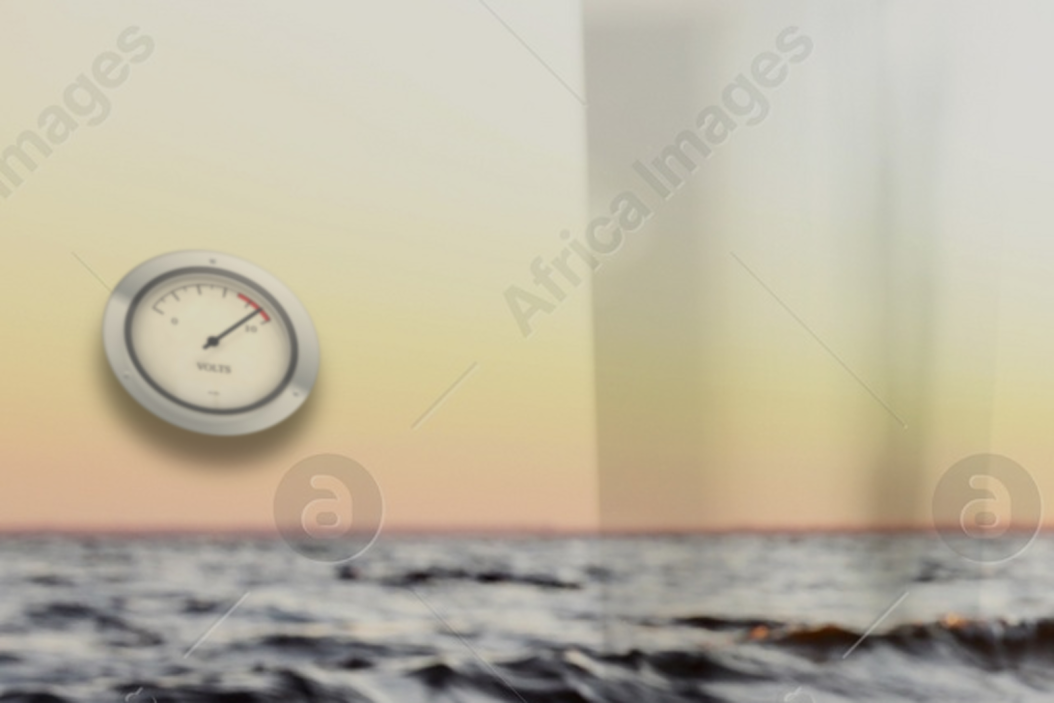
9 V
